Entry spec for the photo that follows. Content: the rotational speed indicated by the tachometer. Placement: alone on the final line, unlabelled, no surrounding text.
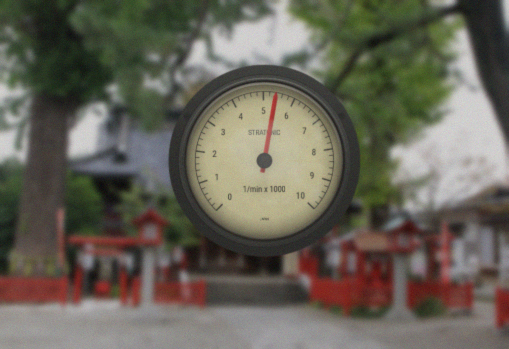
5400 rpm
